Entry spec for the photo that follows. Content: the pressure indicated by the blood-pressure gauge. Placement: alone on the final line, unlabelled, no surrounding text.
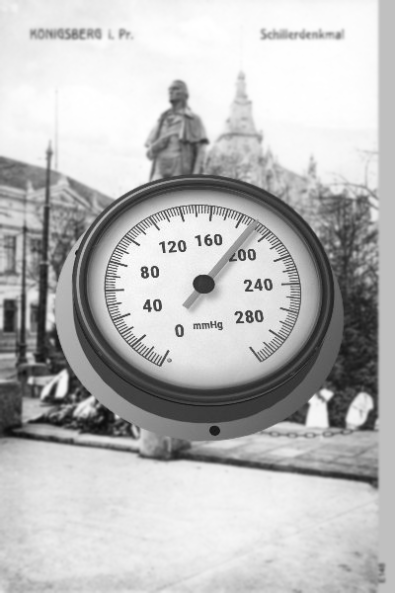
190 mmHg
